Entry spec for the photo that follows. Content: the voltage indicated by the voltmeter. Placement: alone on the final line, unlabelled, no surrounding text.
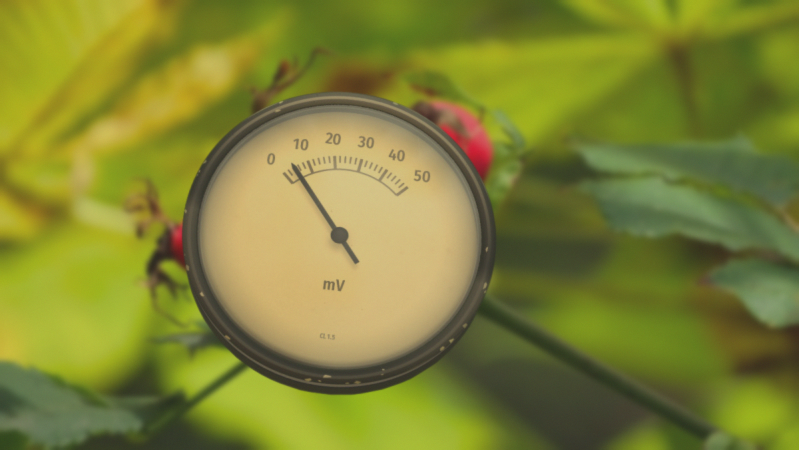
4 mV
